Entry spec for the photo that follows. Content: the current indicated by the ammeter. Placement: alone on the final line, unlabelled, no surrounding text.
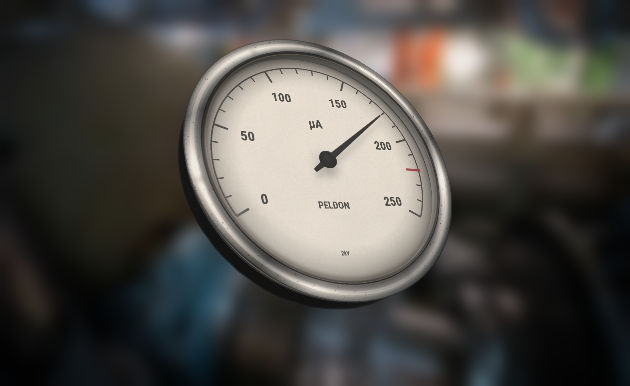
180 µA
